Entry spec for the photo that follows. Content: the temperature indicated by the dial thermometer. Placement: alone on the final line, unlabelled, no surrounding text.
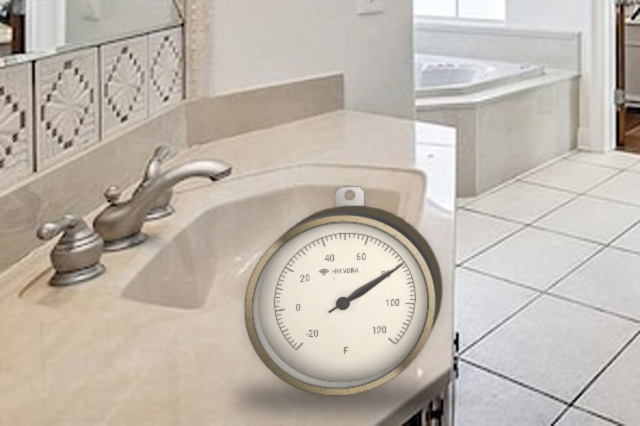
80 °F
